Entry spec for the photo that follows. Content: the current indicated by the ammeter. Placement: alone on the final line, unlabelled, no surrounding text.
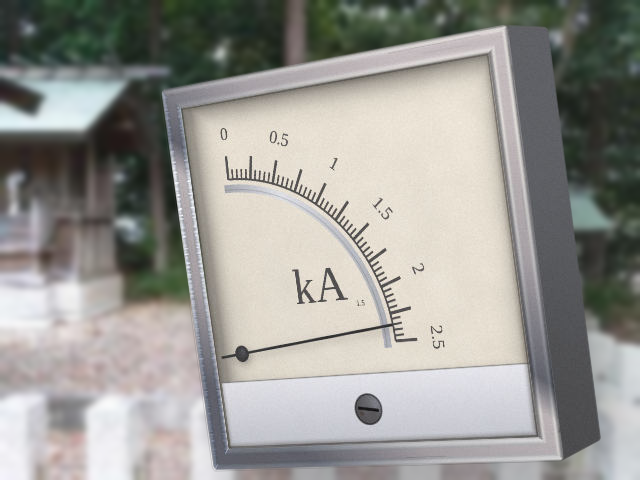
2.35 kA
